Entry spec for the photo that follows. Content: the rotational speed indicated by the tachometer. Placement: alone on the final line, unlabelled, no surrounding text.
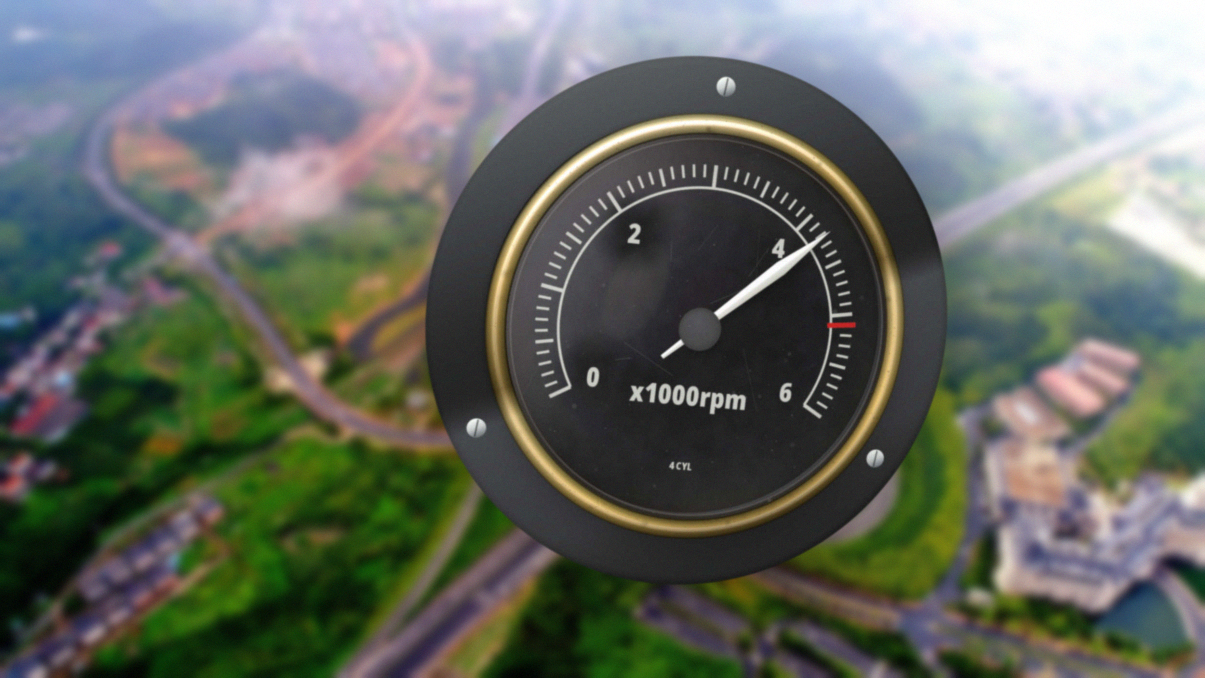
4200 rpm
